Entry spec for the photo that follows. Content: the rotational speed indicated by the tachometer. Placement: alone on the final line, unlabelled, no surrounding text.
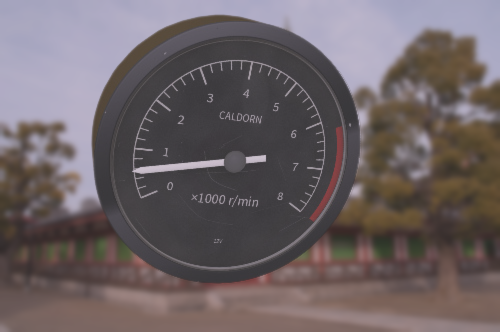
600 rpm
